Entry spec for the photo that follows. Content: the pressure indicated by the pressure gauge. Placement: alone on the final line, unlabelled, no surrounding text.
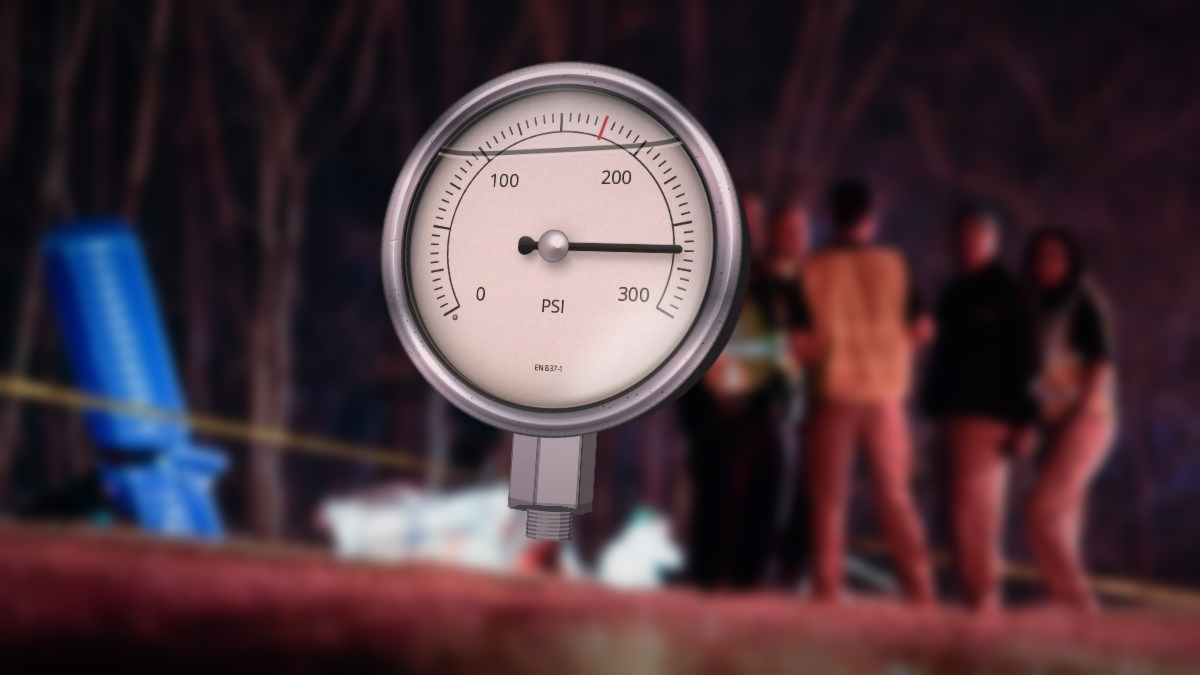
265 psi
